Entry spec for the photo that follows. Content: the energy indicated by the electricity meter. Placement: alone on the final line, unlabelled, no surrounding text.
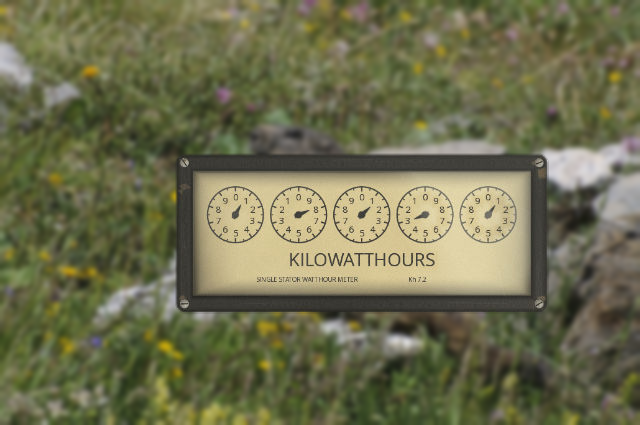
8131 kWh
